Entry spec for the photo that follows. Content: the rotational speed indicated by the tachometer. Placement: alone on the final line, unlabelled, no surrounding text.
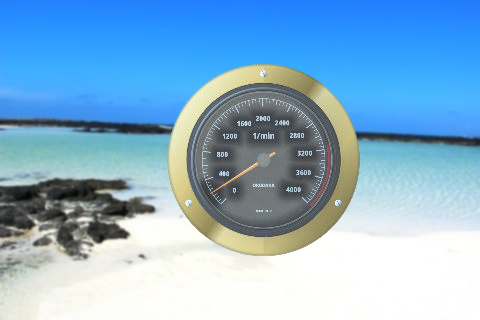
200 rpm
